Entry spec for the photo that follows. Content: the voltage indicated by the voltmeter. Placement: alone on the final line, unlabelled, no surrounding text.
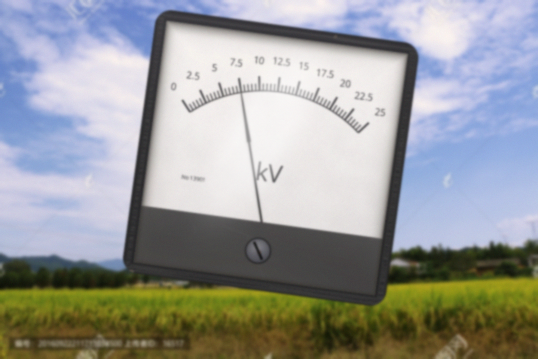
7.5 kV
